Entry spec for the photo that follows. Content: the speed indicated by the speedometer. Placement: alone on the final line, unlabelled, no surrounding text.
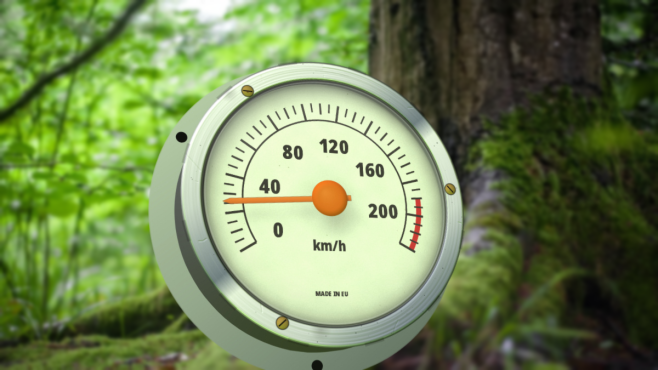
25 km/h
